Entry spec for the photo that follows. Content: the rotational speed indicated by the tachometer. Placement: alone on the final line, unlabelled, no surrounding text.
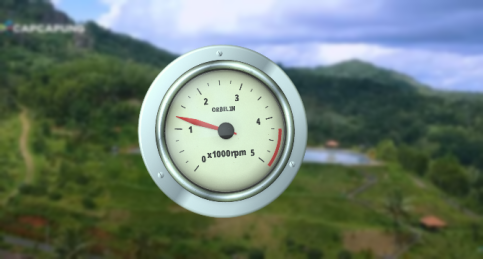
1250 rpm
